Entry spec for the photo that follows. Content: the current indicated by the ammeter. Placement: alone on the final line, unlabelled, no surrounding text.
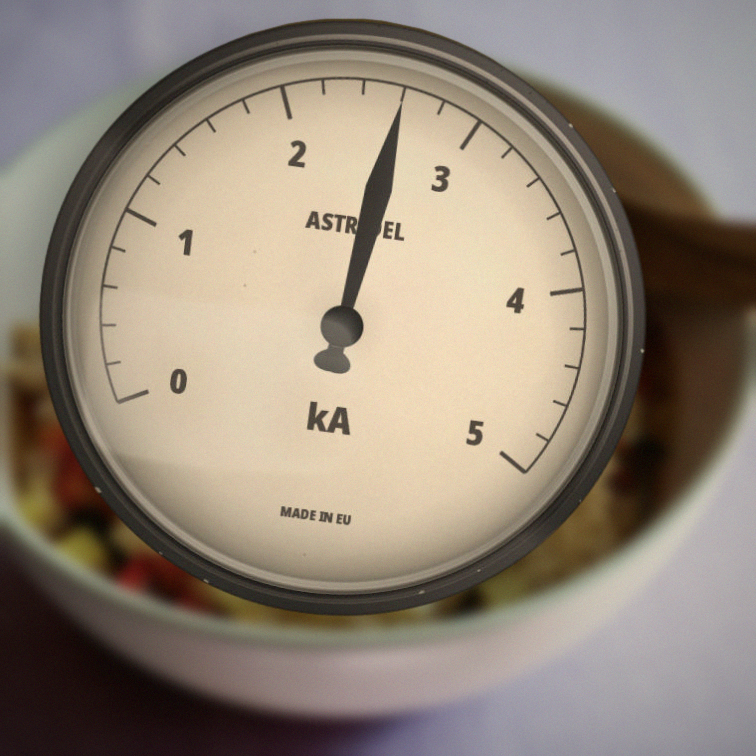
2.6 kA
